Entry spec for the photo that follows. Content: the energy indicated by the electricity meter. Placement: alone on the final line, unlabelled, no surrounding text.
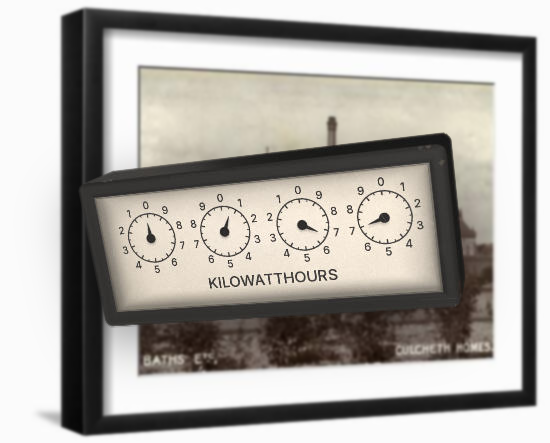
67 kWh
